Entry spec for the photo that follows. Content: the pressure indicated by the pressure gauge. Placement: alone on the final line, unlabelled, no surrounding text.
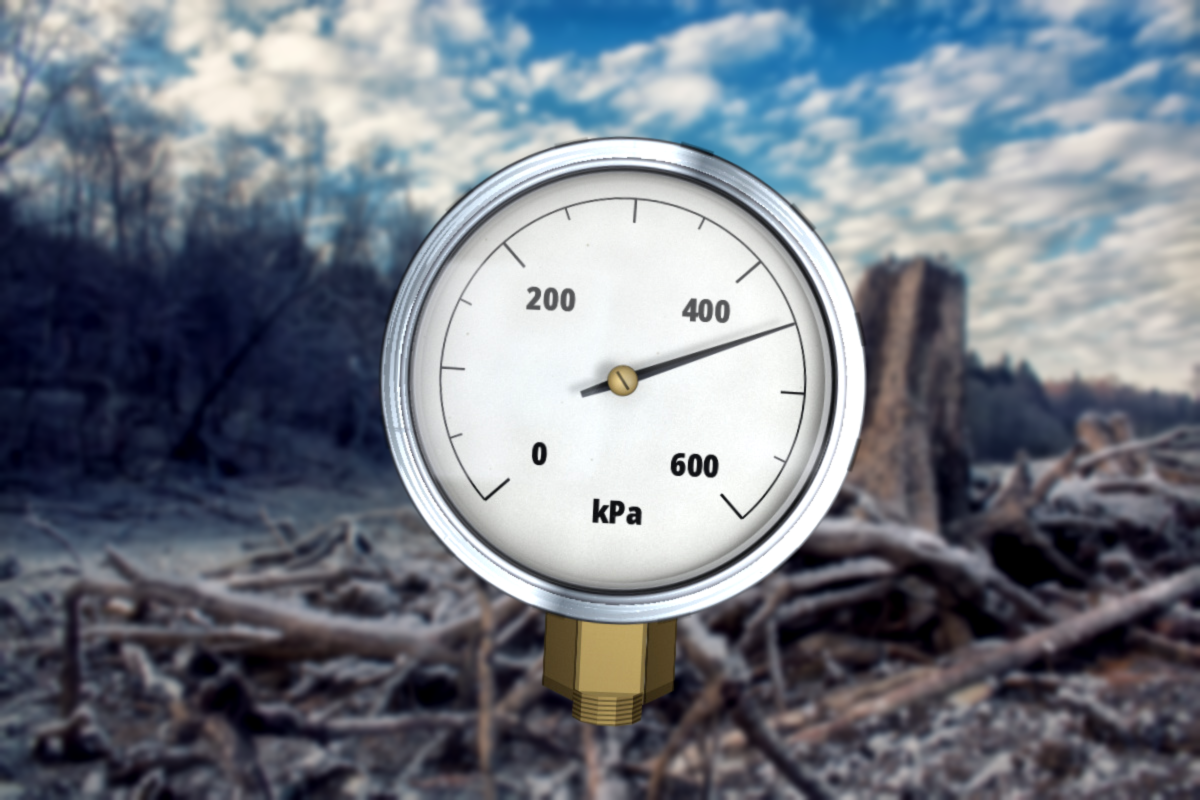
450 kPa
